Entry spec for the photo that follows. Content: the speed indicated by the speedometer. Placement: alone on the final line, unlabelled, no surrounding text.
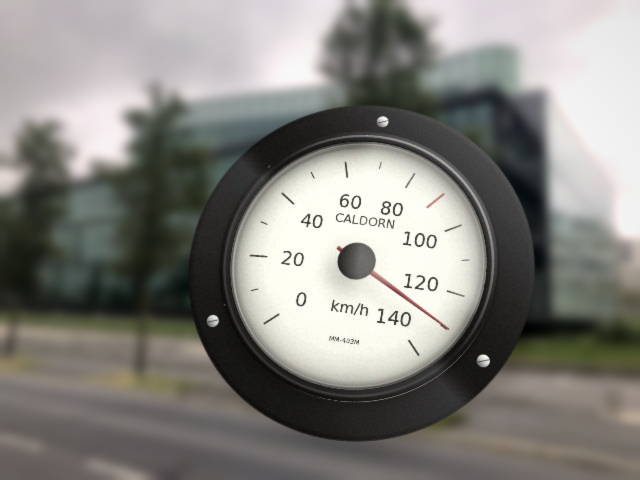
130 km/h
